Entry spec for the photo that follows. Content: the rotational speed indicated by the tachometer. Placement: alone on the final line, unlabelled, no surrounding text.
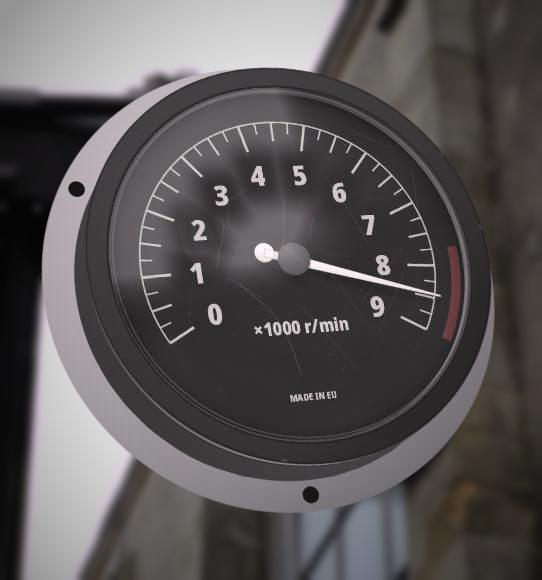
8500 rpm
